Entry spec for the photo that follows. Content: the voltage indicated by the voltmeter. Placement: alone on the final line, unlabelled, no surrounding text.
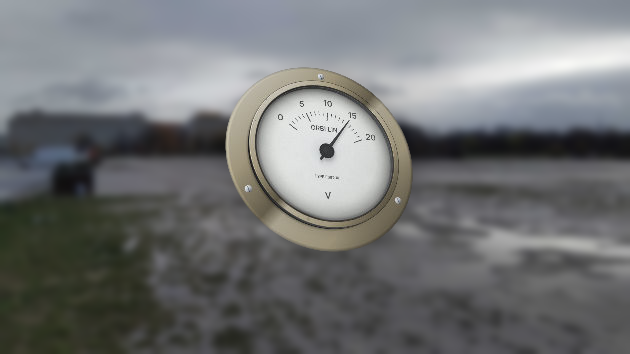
15 V
